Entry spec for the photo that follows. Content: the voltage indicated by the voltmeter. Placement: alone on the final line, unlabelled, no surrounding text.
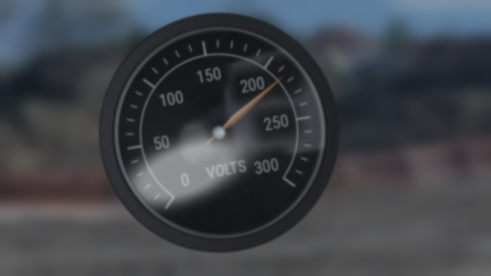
215 V
